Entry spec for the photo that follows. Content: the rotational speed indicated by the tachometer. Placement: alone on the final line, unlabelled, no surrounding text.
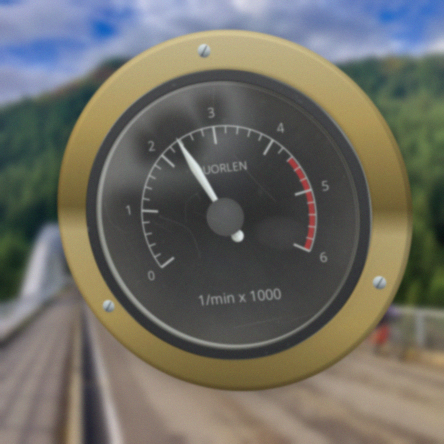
2400 rpm
